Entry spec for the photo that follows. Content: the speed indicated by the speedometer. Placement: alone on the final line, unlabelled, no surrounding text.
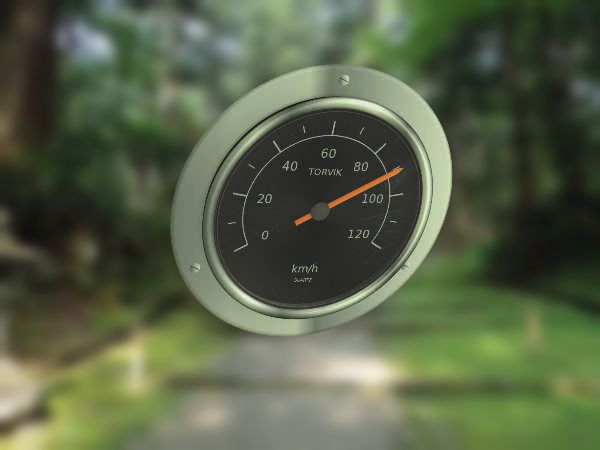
90 km/h
